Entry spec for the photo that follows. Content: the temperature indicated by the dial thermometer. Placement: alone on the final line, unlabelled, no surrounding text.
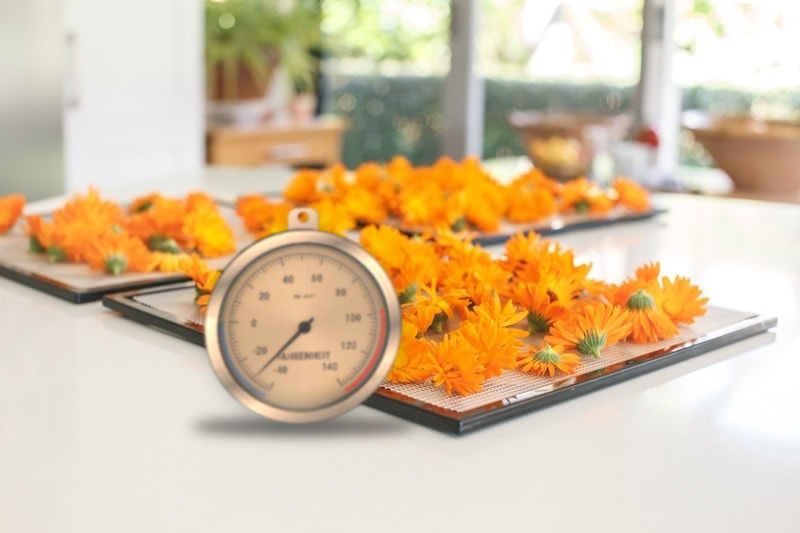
-30 °F
